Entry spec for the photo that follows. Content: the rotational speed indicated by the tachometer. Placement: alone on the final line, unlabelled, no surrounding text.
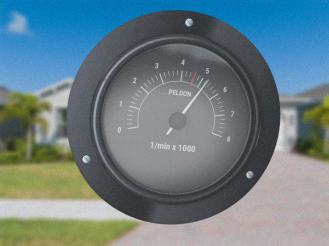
5200 rpm
